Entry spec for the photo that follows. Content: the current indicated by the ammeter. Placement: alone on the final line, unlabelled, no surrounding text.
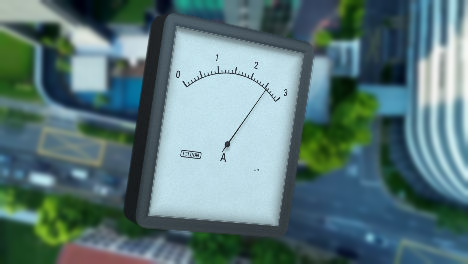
2.5 A
